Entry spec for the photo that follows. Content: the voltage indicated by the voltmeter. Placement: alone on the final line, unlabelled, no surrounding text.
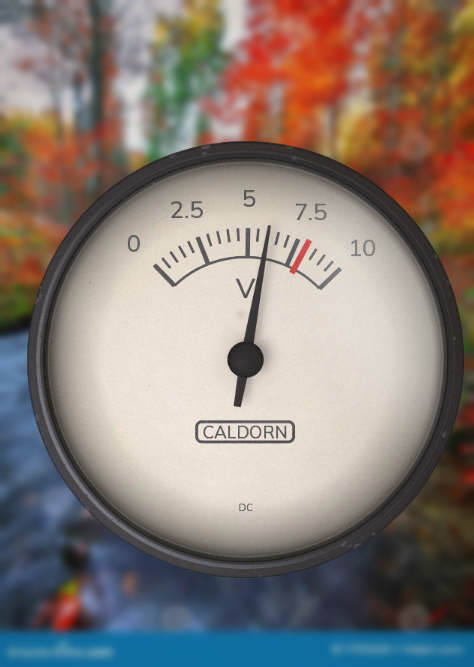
6 V
